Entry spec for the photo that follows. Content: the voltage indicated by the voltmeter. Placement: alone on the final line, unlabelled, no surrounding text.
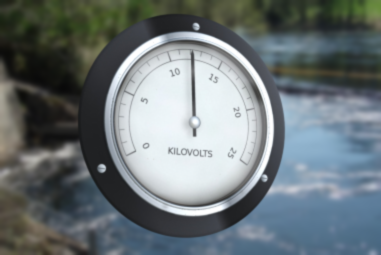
12 kV
